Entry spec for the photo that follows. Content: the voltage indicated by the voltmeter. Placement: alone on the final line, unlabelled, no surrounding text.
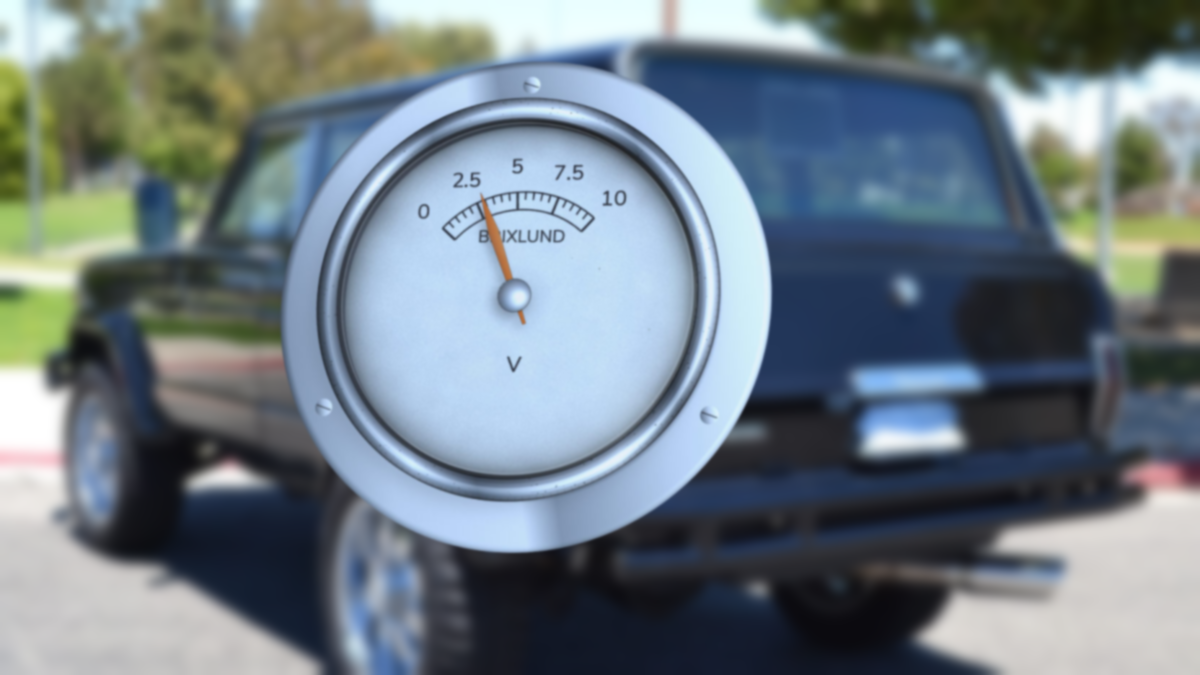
3 V
